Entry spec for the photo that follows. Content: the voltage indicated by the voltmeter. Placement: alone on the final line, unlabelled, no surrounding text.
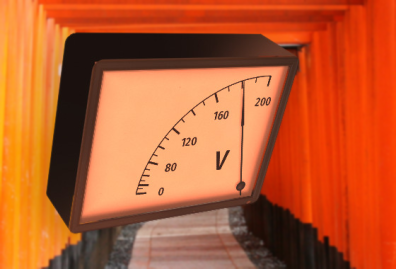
180 V
